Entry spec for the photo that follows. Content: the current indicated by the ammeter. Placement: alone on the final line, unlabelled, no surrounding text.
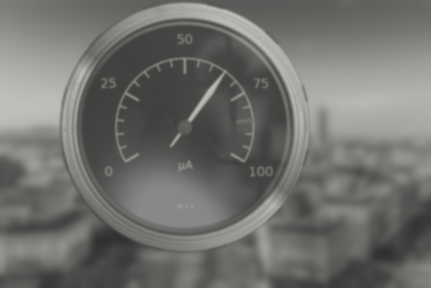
65 µA
